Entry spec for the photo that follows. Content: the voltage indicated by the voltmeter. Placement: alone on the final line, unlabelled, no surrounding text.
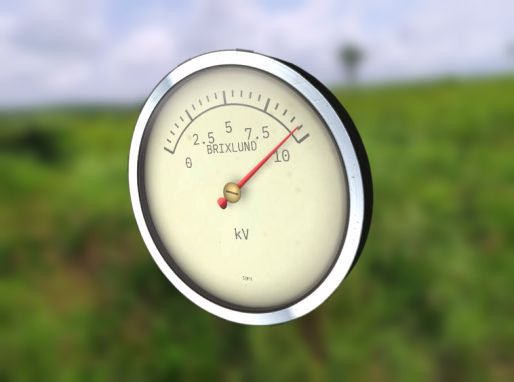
9.5 kV
